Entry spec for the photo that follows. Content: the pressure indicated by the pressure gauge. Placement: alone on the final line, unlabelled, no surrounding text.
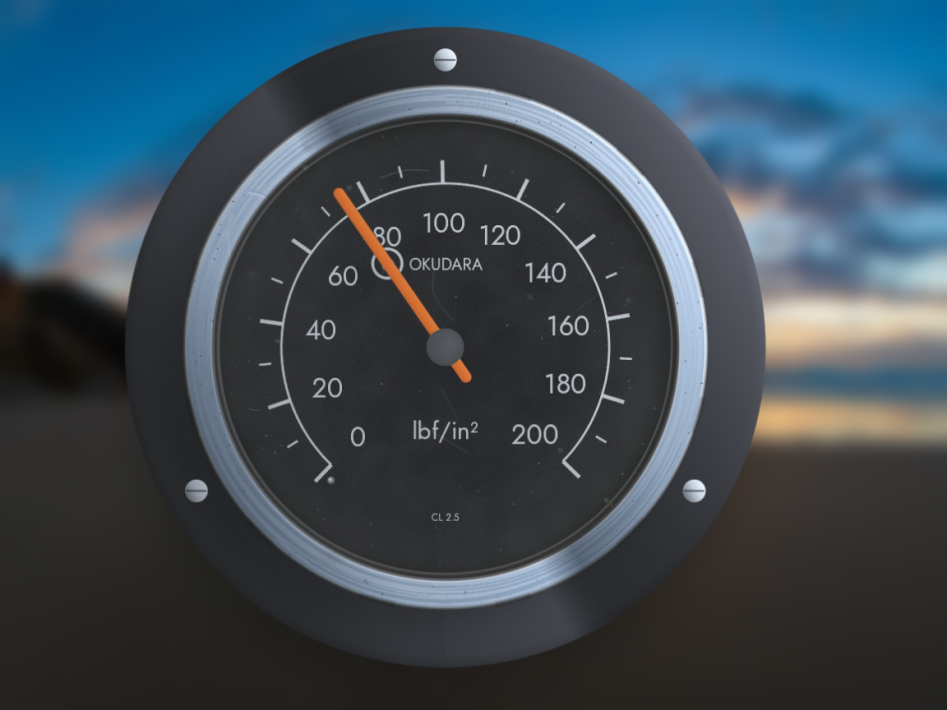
75 psi
